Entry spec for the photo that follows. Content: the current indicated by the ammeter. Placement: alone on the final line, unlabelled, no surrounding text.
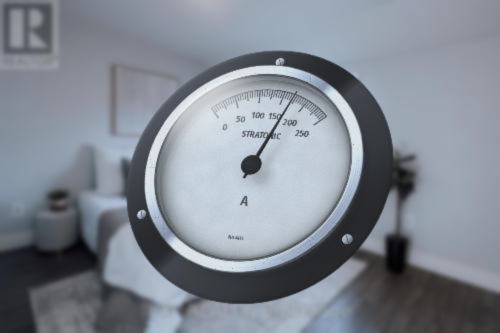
175 A
